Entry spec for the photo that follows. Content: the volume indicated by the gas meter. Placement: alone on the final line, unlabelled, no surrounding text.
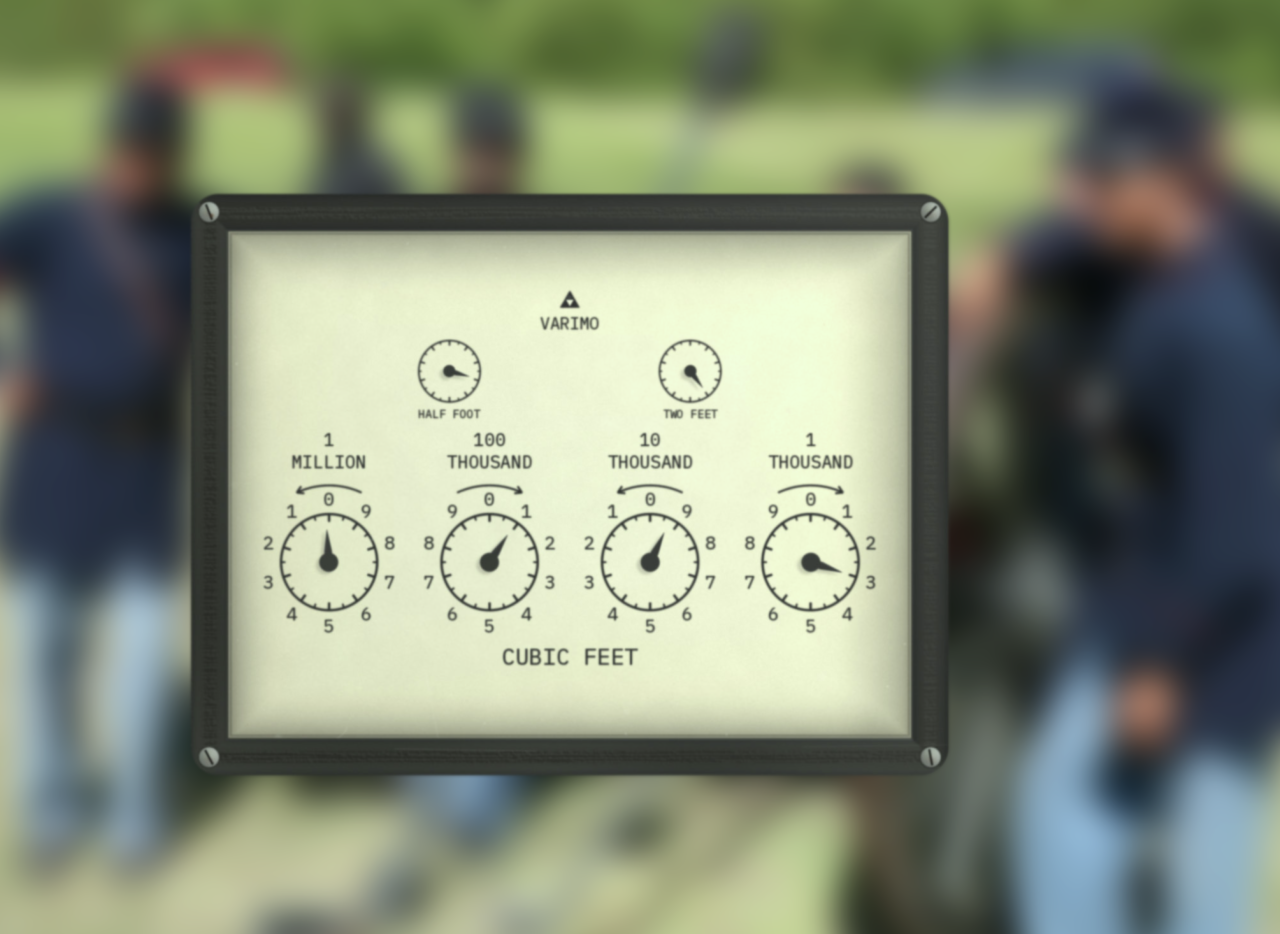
9300 ft³
